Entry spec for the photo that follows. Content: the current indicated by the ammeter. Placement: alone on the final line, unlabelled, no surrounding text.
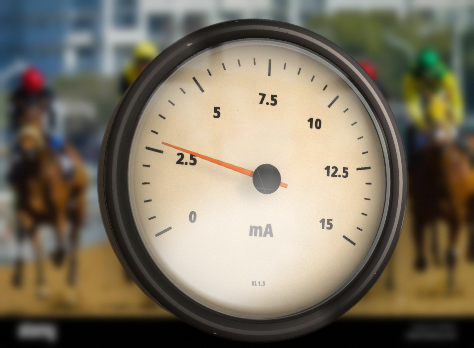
2.75 mA
